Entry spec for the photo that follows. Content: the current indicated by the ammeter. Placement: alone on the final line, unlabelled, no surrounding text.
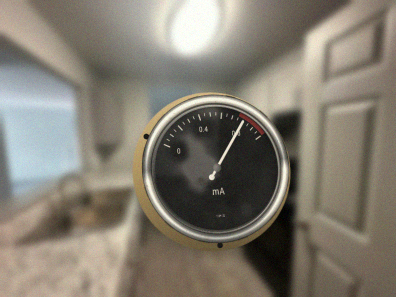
0.8 mA
